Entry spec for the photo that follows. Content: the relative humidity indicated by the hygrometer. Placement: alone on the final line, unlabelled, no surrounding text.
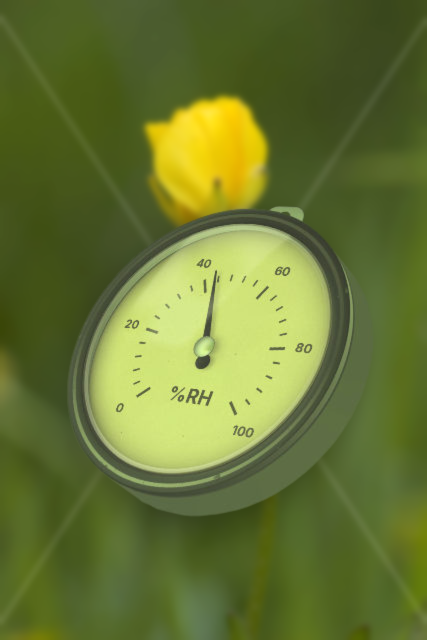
44 %
